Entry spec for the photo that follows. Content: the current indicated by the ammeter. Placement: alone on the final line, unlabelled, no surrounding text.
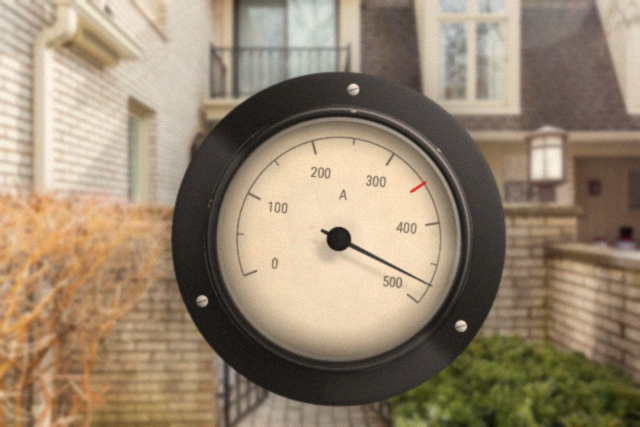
475 A
